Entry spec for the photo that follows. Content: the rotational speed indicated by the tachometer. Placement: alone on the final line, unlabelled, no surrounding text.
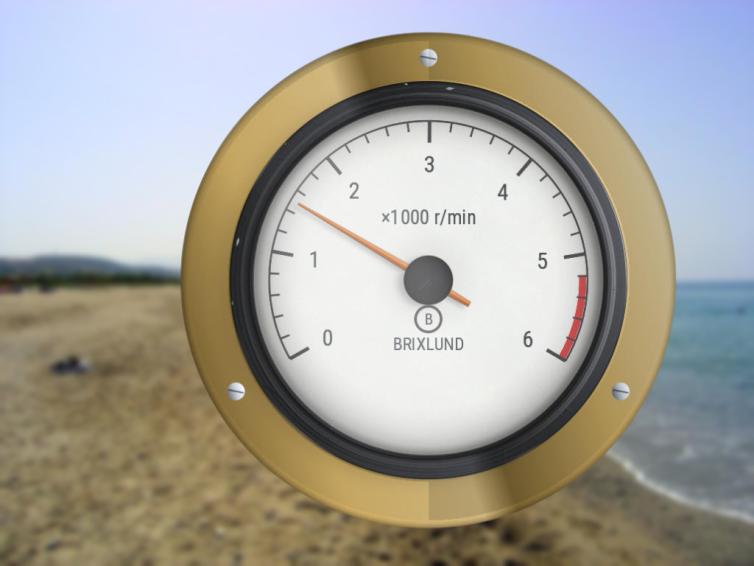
1500 rpm
